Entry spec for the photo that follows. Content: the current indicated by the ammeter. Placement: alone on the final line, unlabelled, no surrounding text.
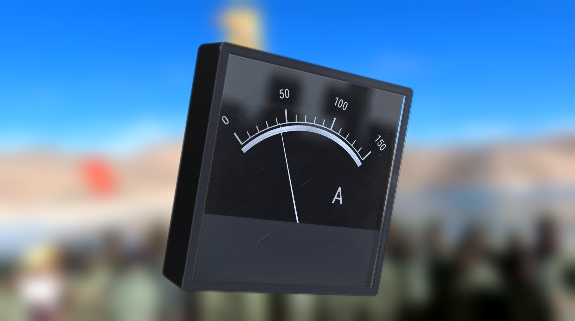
40 A
